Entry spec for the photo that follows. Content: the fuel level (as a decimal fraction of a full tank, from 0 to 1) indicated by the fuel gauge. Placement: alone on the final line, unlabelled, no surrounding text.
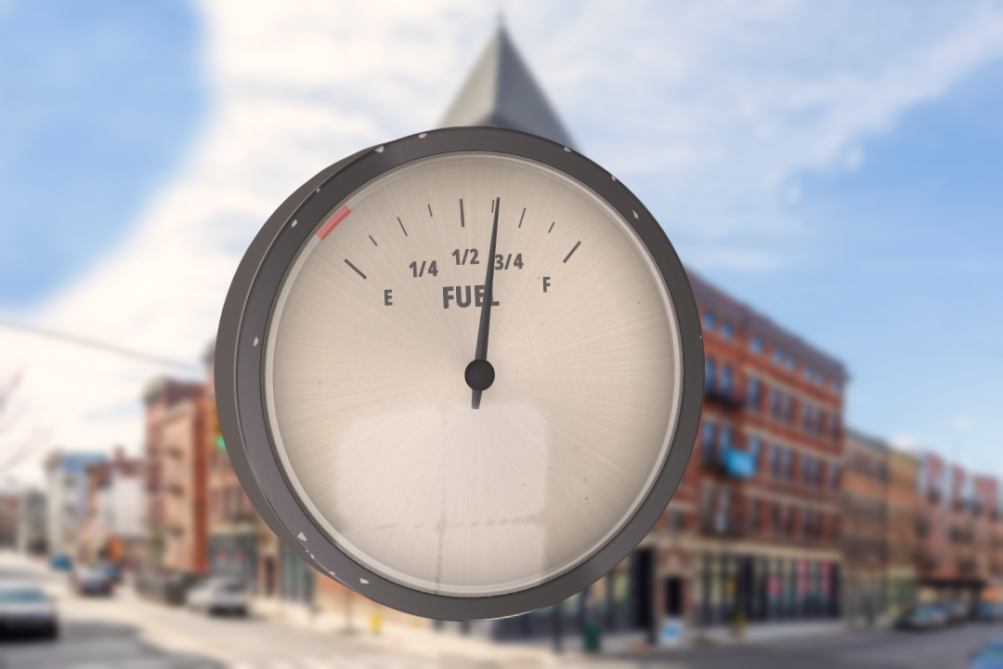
0.625
